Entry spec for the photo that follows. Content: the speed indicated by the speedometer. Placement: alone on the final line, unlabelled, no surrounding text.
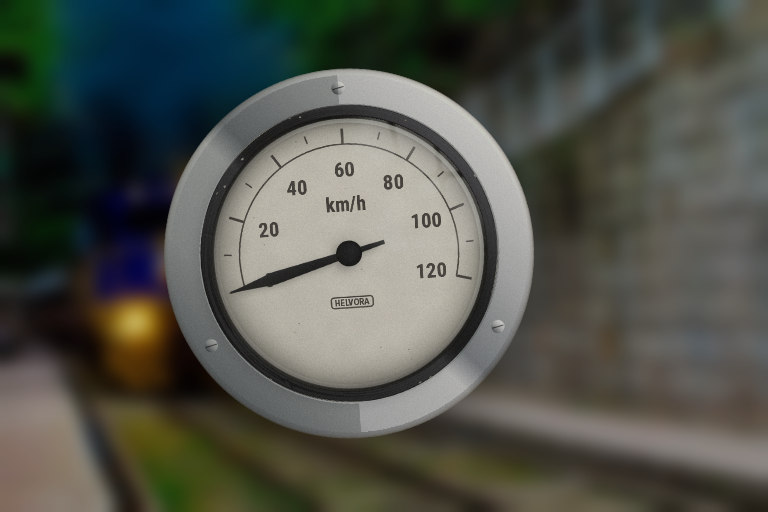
0 km/h
